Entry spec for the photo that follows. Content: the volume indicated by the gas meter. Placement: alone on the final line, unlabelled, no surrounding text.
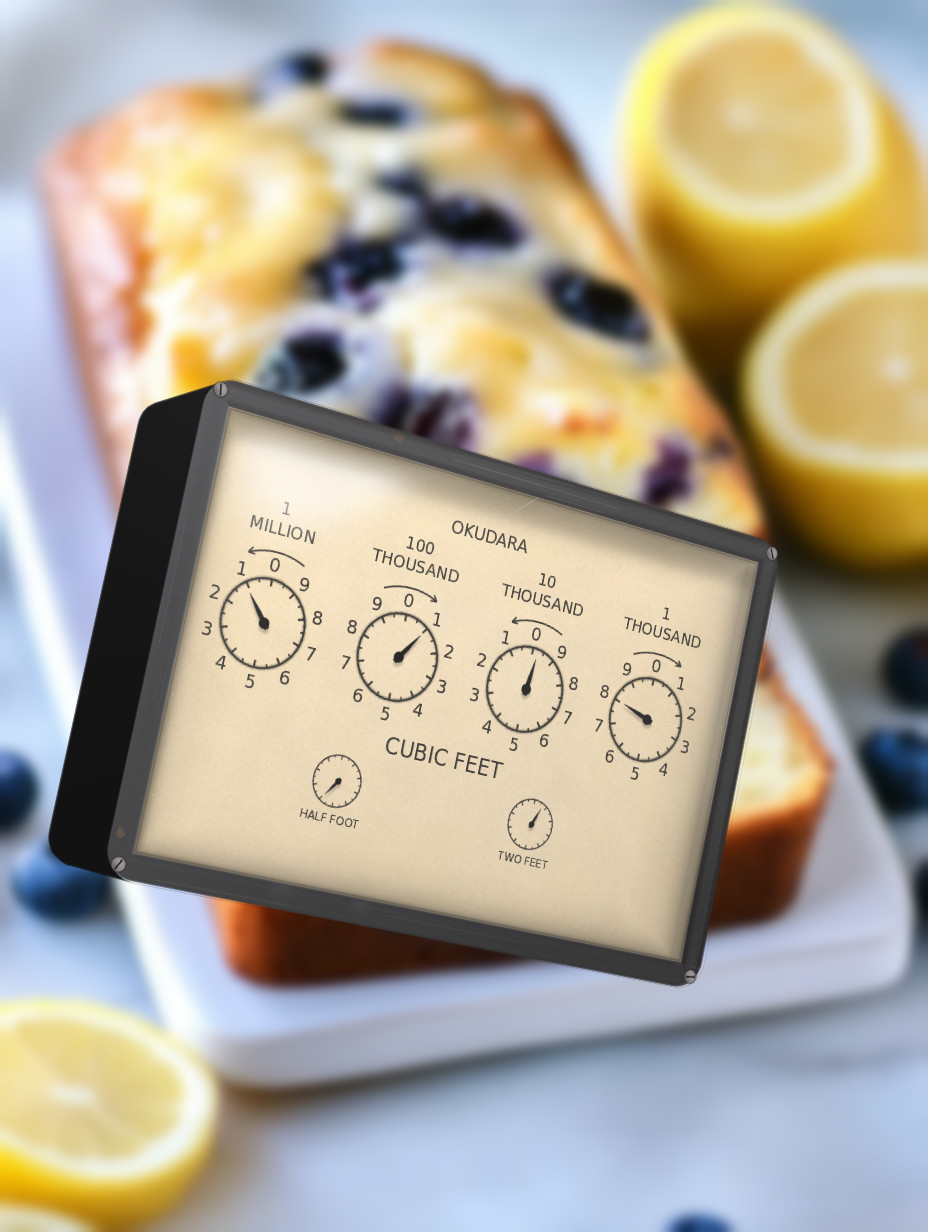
109800 ft³
